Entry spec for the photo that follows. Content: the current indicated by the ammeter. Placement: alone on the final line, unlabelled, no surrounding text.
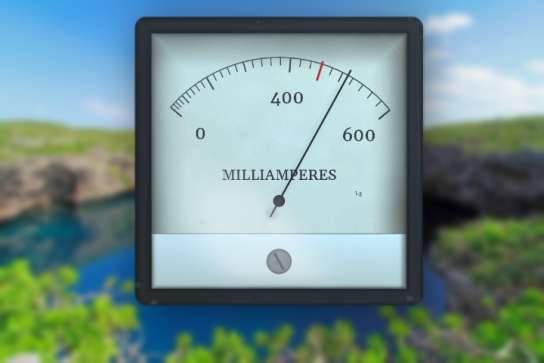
510 mA
